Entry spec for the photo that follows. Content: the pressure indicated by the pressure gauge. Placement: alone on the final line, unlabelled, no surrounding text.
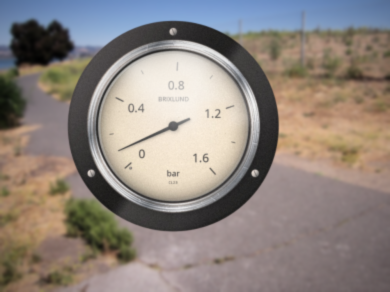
0.1 bar
